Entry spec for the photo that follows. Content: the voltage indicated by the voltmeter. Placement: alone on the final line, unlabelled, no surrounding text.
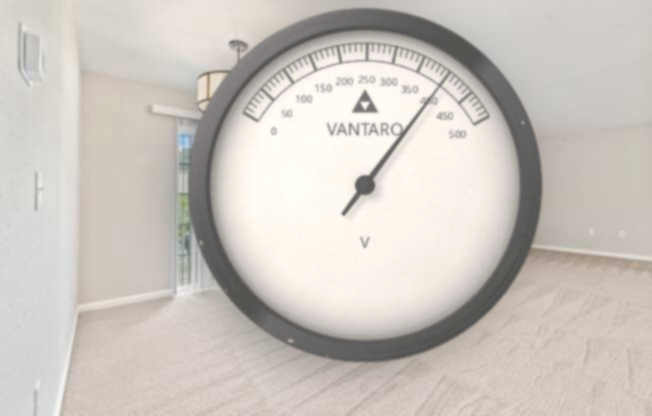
400 V
